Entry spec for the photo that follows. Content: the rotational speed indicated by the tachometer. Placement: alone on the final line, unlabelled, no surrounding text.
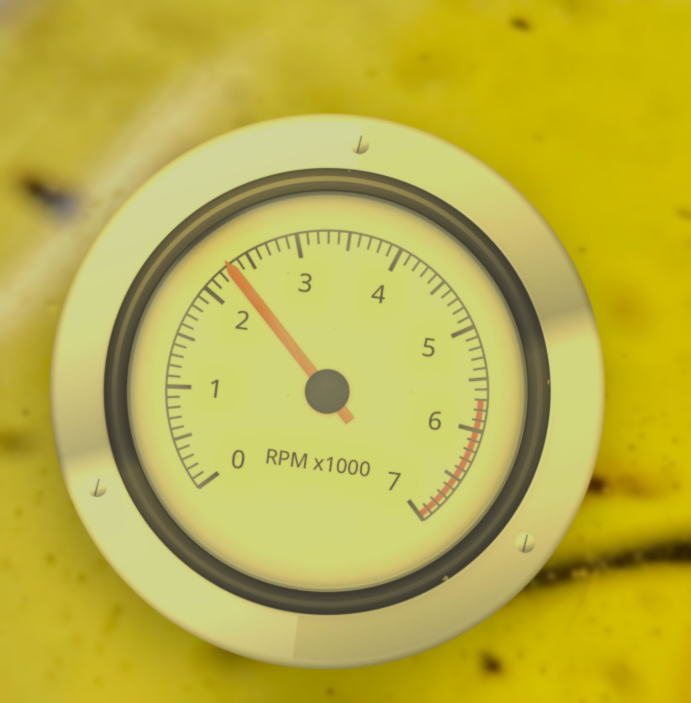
2300 rpm
